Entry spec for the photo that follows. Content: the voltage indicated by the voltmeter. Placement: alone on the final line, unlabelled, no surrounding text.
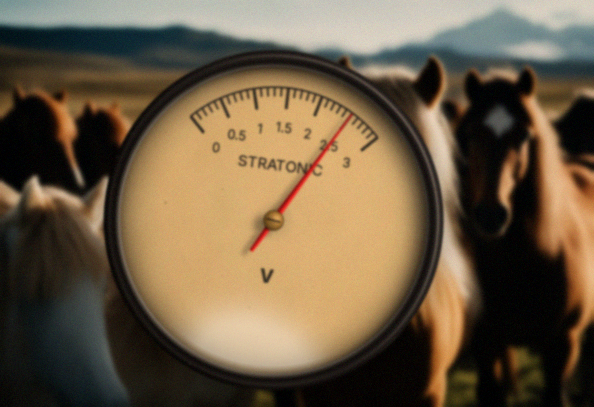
2.5 V
